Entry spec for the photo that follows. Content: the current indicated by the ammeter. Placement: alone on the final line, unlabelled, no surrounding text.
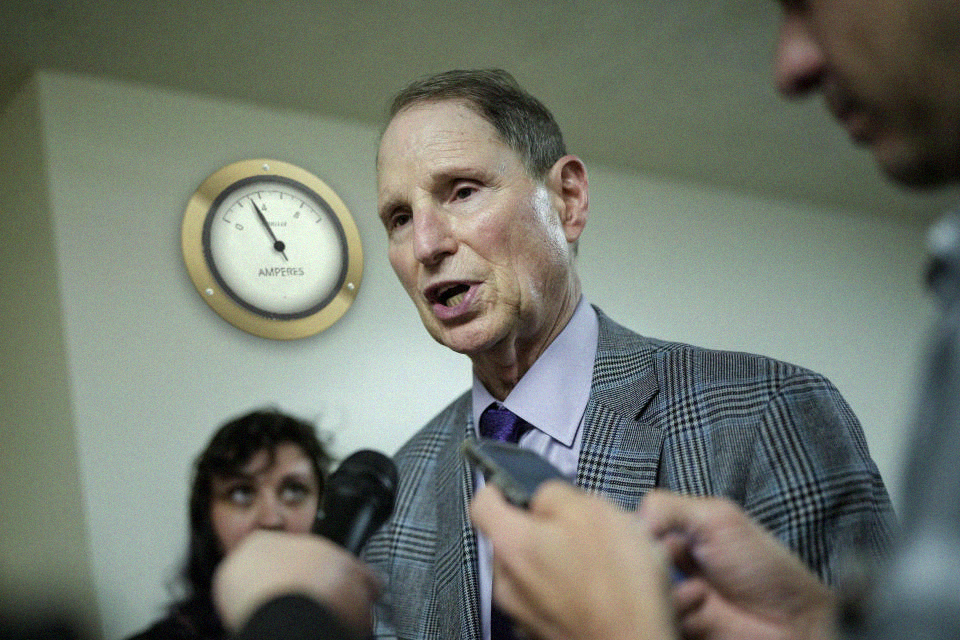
3 A
